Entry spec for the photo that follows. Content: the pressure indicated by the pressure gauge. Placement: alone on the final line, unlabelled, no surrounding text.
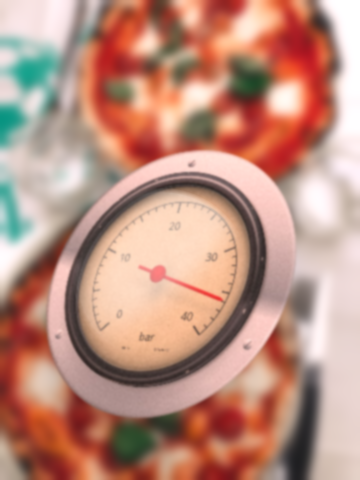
36 bar
